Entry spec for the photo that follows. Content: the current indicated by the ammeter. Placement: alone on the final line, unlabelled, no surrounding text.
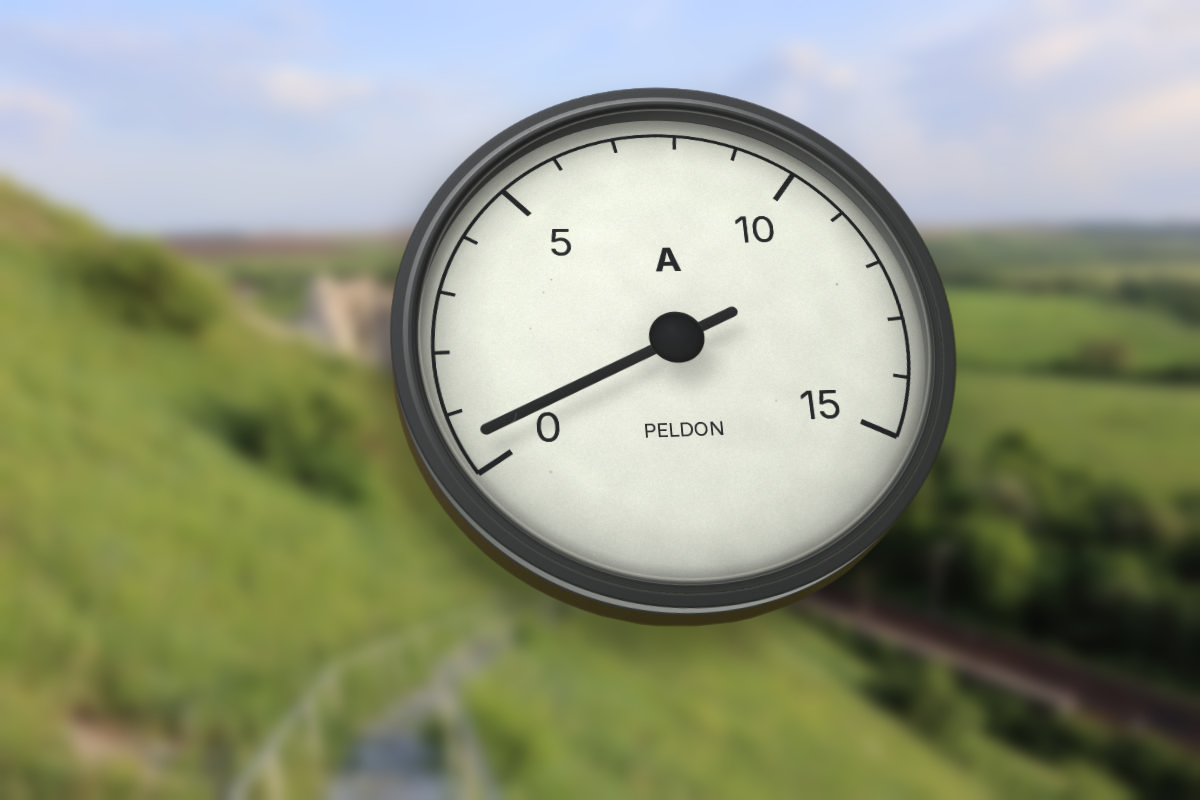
0.5 A
